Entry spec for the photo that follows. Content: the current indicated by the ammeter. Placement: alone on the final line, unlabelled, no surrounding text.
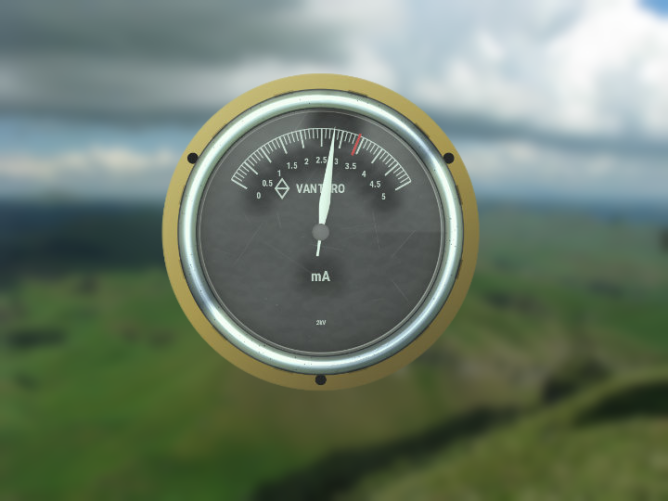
2.8 mA
